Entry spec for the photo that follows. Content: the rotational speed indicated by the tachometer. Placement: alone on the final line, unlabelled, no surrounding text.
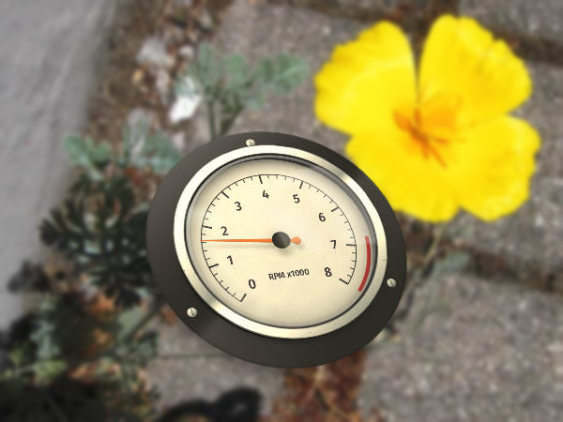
1600 rpm
